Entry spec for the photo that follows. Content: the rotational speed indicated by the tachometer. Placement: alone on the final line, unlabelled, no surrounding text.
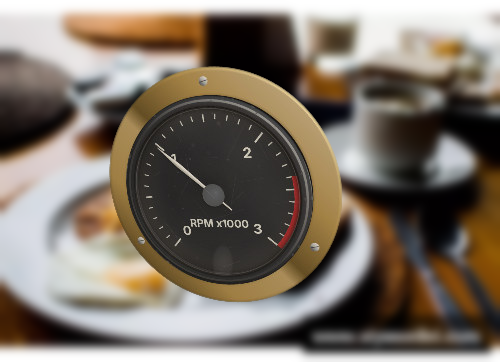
1000 rpm
